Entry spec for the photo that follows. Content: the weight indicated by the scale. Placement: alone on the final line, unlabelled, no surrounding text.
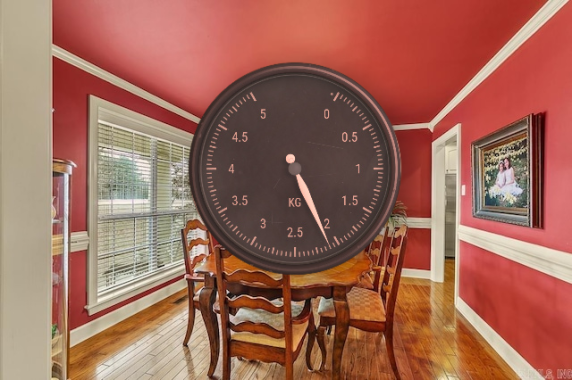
2.1 kg
